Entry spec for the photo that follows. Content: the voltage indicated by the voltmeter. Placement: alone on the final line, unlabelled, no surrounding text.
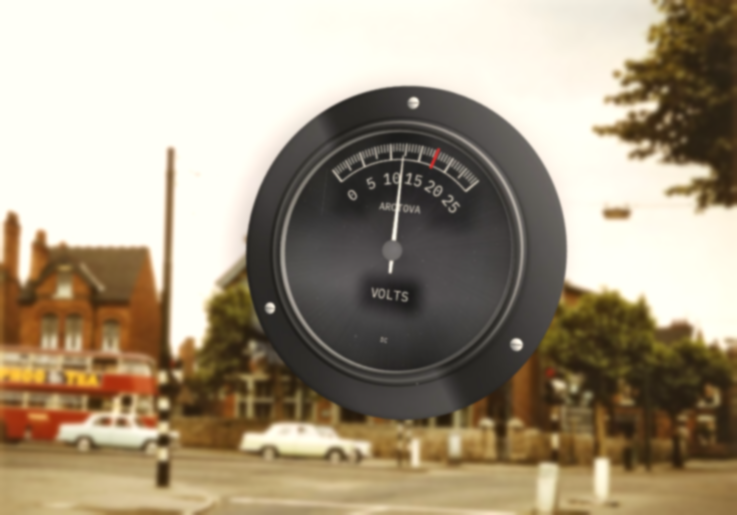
12.5 V
